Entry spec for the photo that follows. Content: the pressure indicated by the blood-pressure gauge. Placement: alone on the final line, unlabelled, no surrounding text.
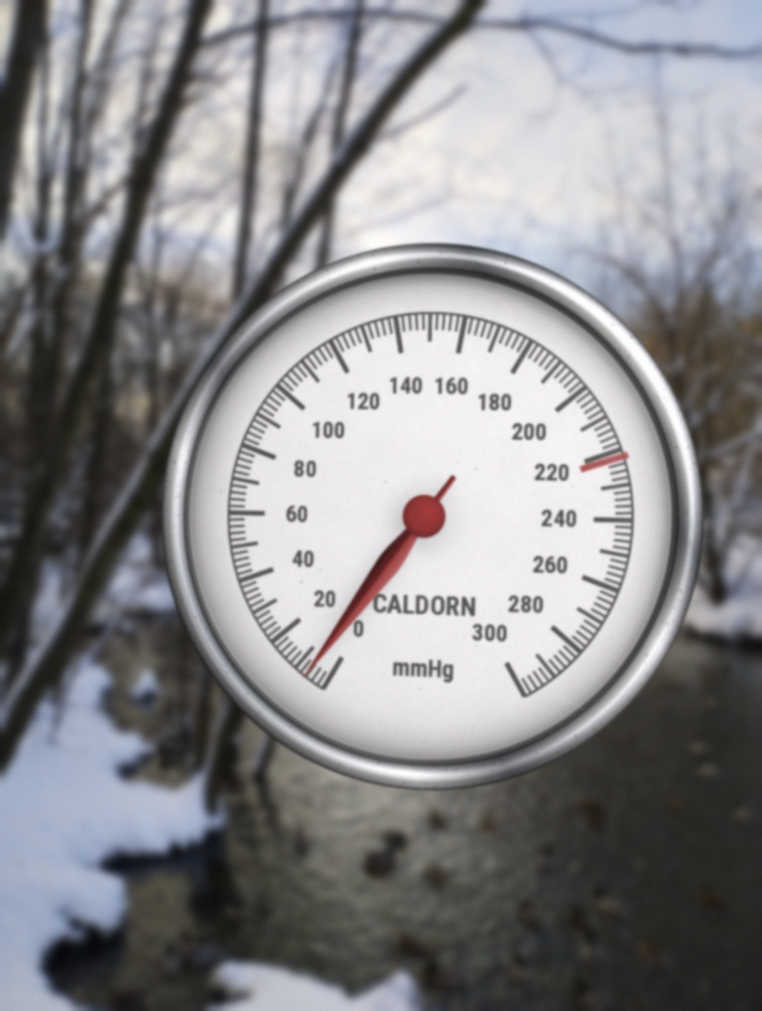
6 mmHg
